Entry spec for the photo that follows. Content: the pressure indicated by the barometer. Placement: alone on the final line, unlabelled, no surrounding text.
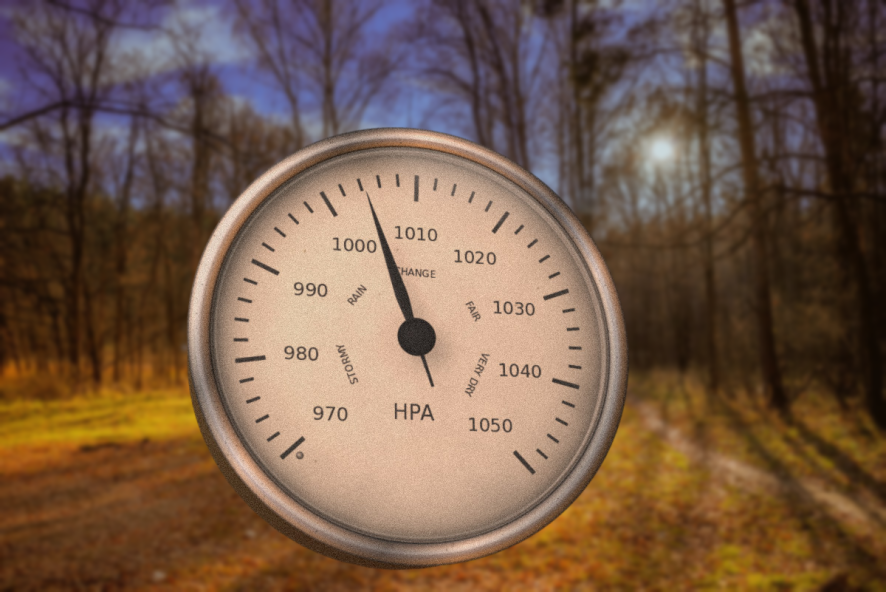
1004 hPa
